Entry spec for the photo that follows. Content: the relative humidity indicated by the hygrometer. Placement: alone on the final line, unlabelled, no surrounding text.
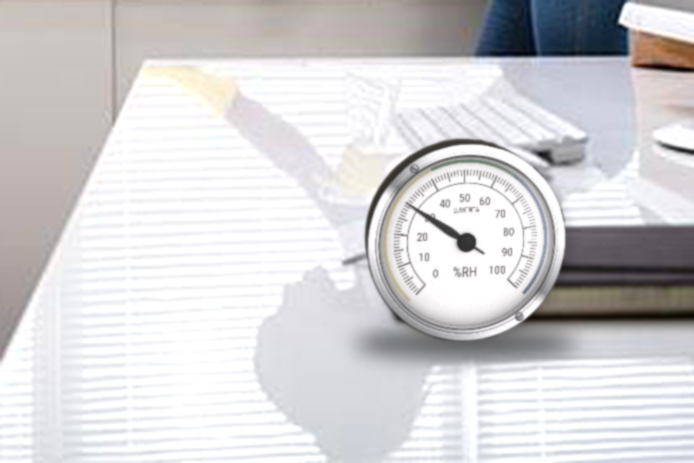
30 %
